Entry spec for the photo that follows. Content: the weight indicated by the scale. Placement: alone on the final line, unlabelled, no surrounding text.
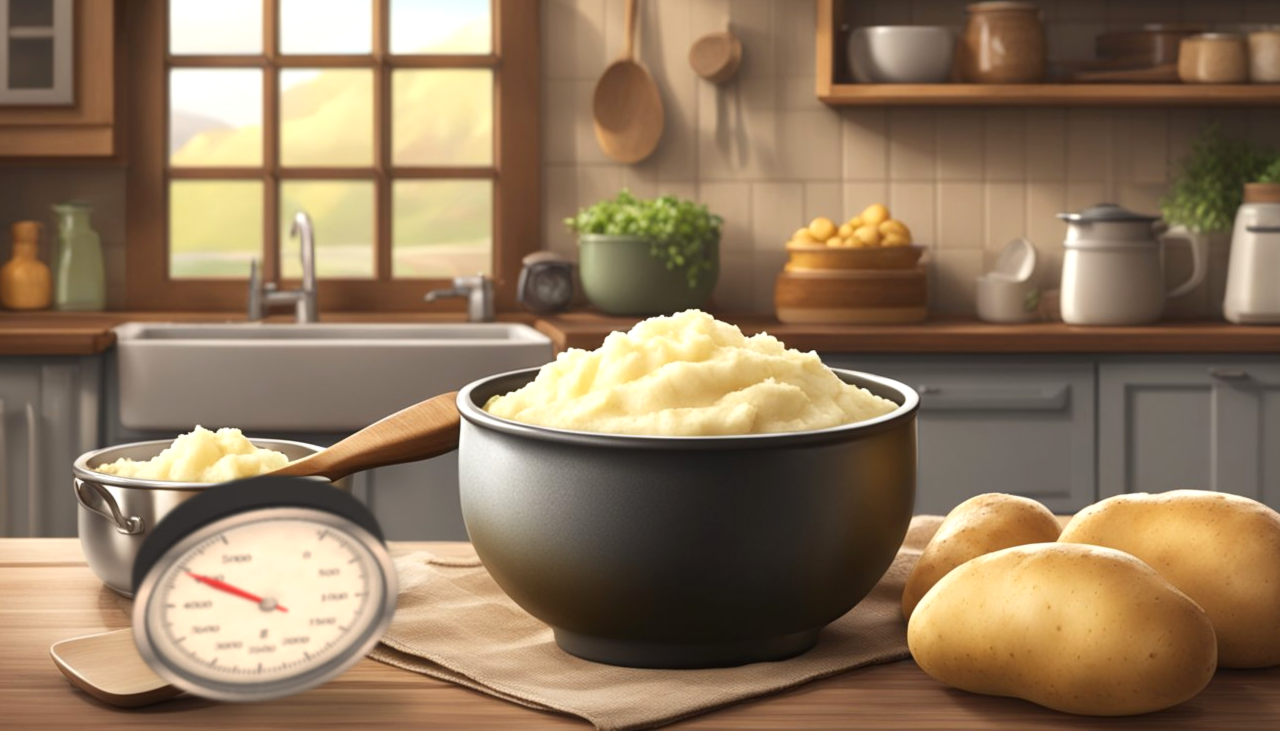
4500 g
